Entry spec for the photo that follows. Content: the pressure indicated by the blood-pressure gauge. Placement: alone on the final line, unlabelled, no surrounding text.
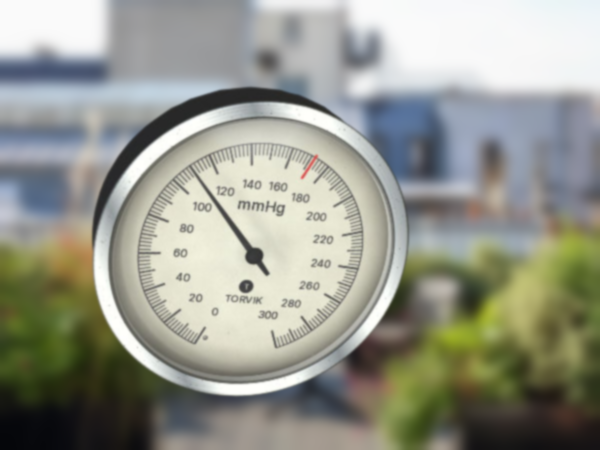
110 mmHg
